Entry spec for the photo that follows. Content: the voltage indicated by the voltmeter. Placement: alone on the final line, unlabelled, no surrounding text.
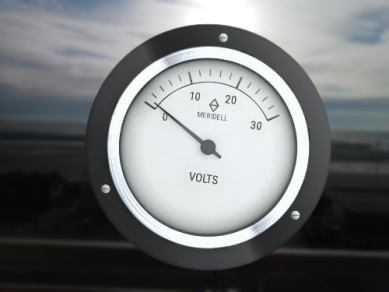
1 V
